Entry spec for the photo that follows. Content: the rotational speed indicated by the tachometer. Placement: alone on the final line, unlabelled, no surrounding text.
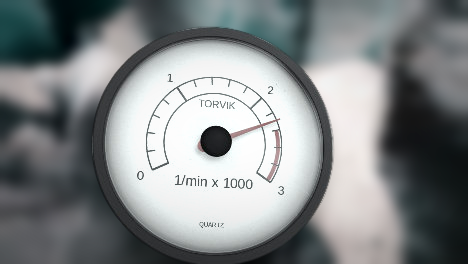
2300 rpm
